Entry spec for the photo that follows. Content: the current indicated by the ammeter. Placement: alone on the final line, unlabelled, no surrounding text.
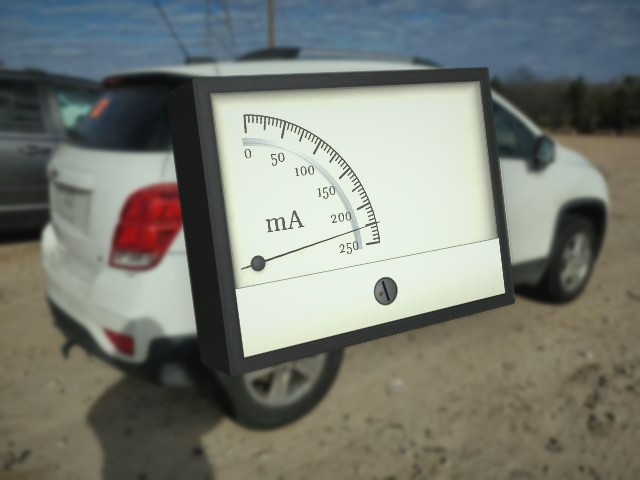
225 mA
